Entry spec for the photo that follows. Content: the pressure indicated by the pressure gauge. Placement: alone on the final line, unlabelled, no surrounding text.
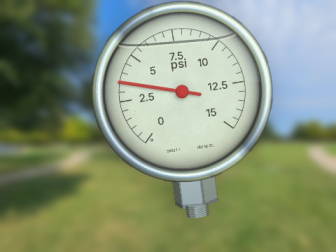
3.5 psi
